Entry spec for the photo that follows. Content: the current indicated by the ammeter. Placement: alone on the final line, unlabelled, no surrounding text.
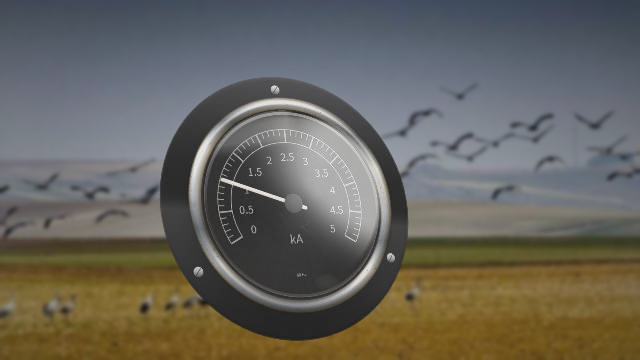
1 kA
